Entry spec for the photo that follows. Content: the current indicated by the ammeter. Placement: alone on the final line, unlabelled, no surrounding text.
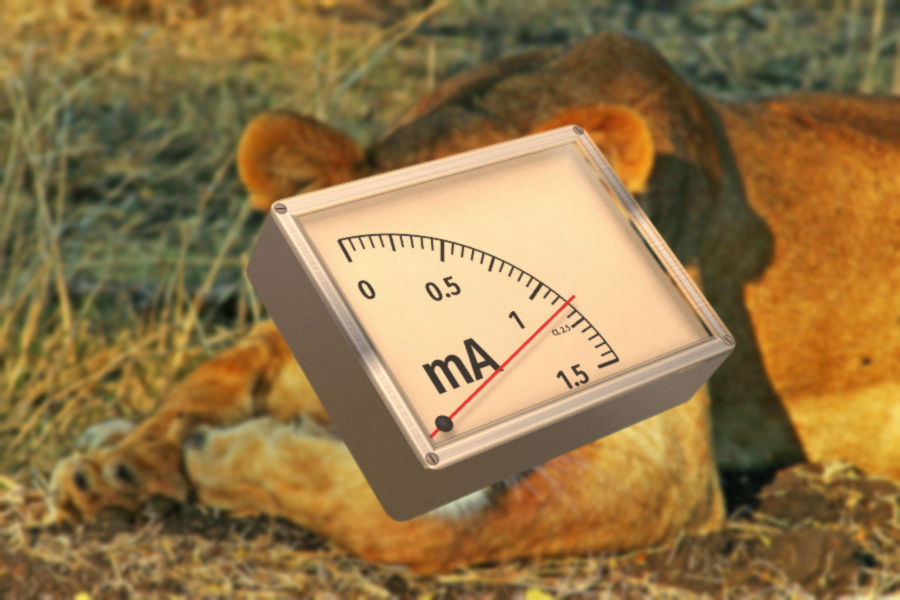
1.15 mA
